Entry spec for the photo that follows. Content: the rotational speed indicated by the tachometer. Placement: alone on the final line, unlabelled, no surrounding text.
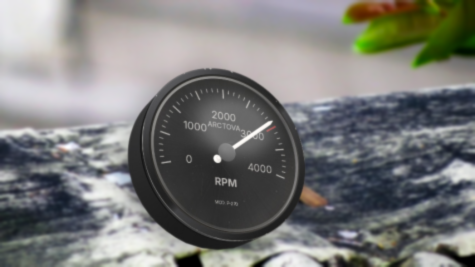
3000 rpm
